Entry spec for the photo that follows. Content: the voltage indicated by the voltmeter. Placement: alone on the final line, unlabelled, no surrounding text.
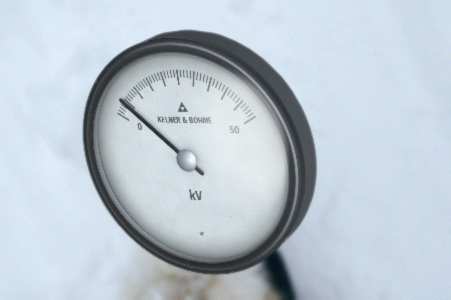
5 kV
